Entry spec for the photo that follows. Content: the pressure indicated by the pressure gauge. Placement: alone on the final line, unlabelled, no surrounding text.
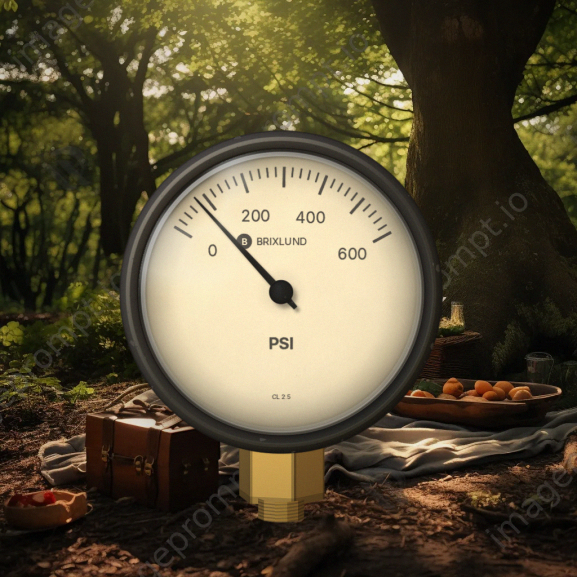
80 psi
